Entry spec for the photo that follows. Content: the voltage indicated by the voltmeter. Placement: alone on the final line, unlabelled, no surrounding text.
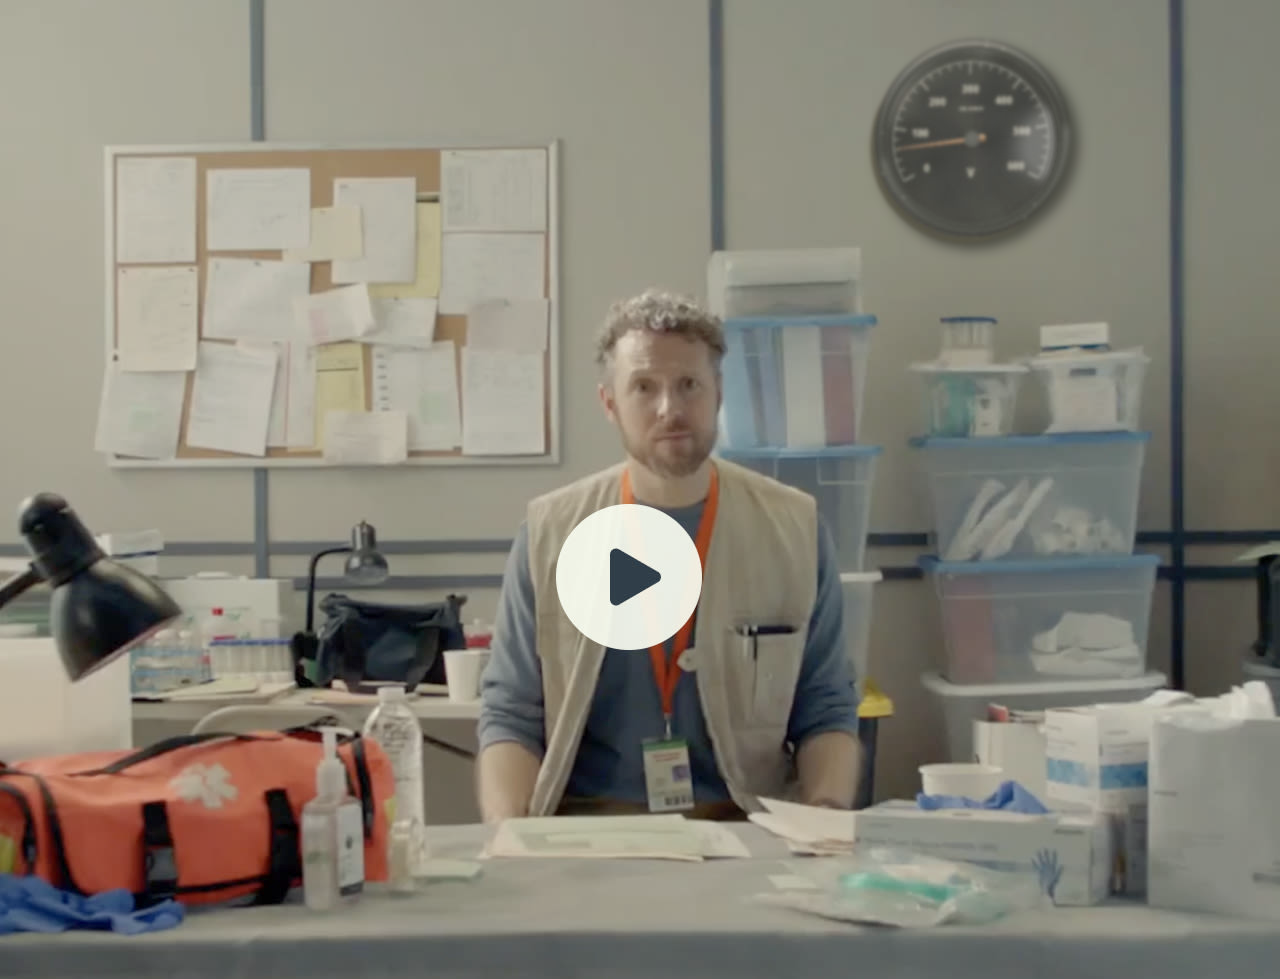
60 V
